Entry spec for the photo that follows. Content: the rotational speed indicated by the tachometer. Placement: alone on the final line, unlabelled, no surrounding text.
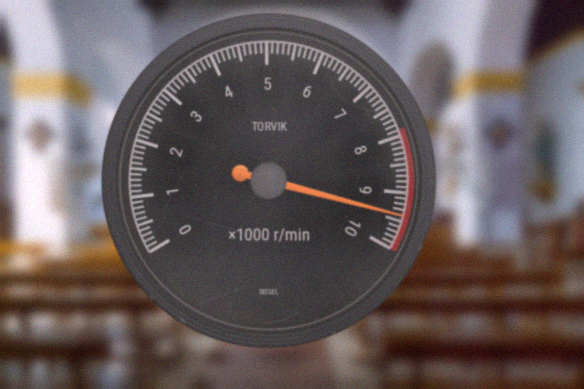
9400 rpm
